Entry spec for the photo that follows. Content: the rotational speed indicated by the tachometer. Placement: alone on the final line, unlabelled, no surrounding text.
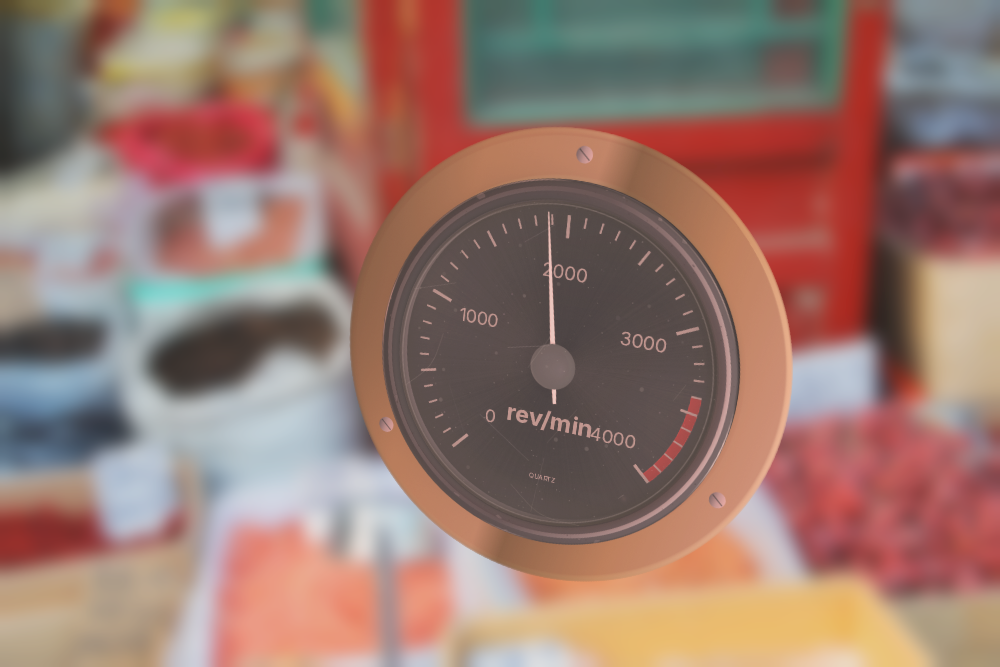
1900 rpm
